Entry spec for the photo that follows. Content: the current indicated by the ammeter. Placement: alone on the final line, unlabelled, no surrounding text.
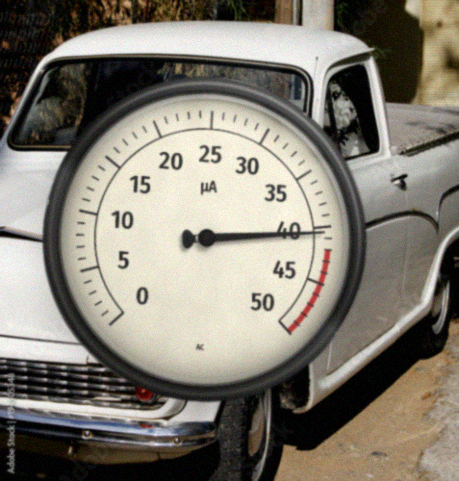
40.5 µA
